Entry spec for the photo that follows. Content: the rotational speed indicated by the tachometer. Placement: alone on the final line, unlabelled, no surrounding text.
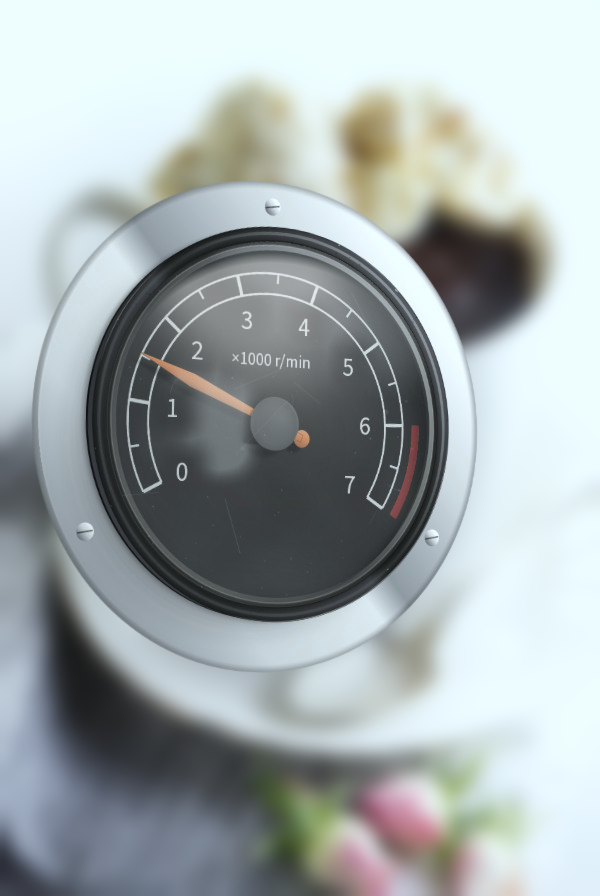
1500 rpm
